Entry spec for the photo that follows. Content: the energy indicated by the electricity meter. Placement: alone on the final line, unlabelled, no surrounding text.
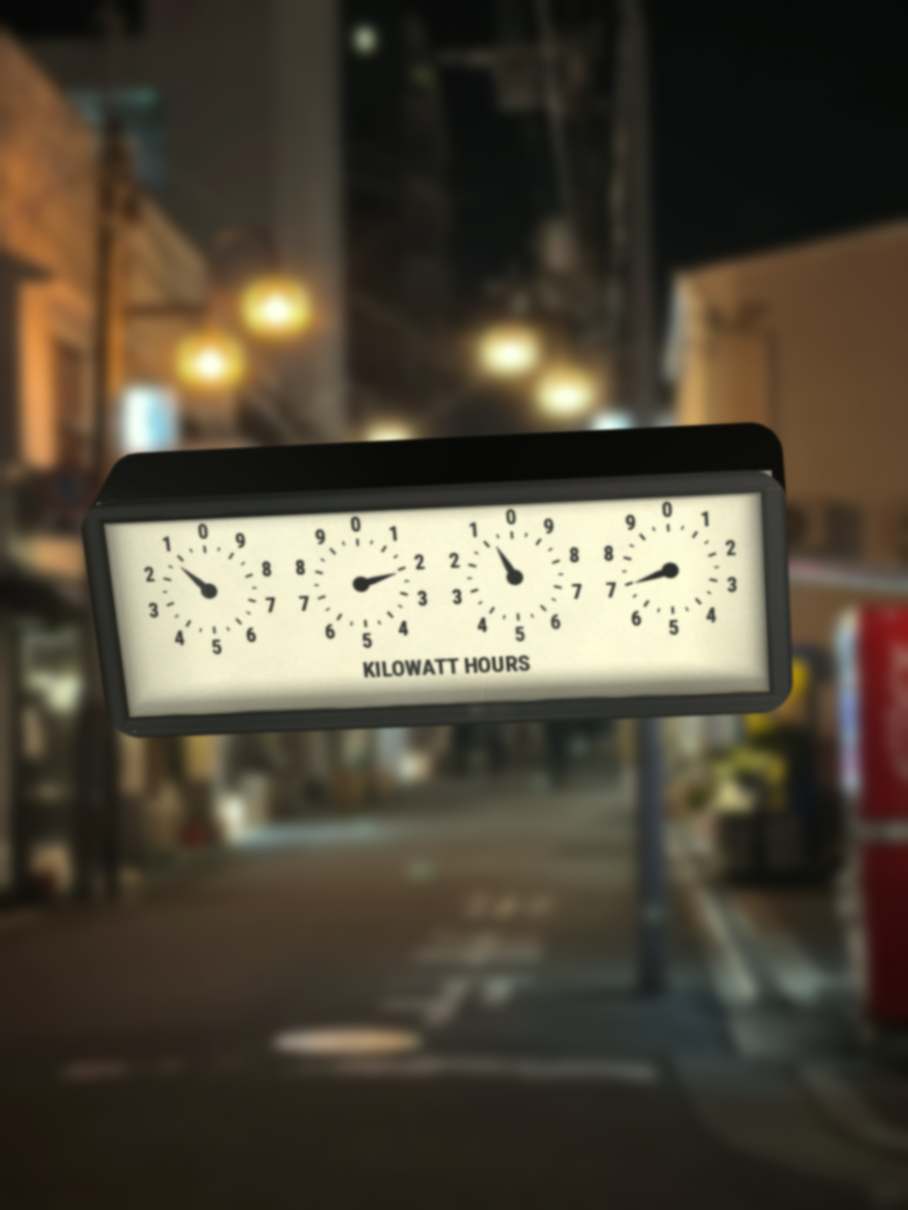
1207 kWh
